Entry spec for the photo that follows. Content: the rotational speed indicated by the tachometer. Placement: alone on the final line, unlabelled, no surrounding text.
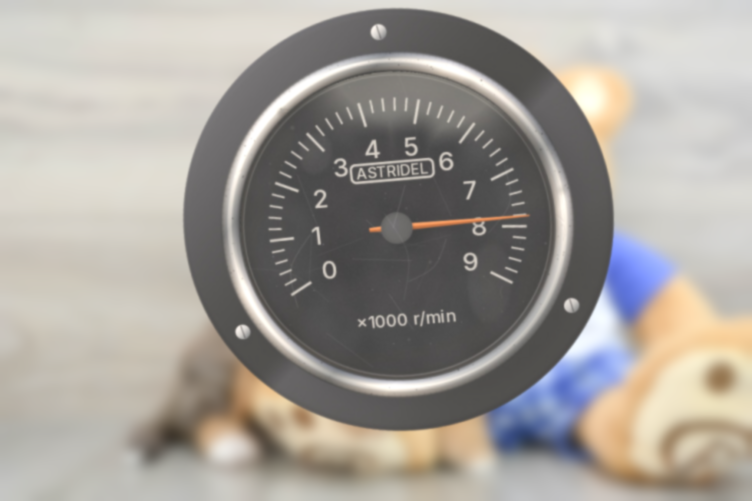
7800 rpm
